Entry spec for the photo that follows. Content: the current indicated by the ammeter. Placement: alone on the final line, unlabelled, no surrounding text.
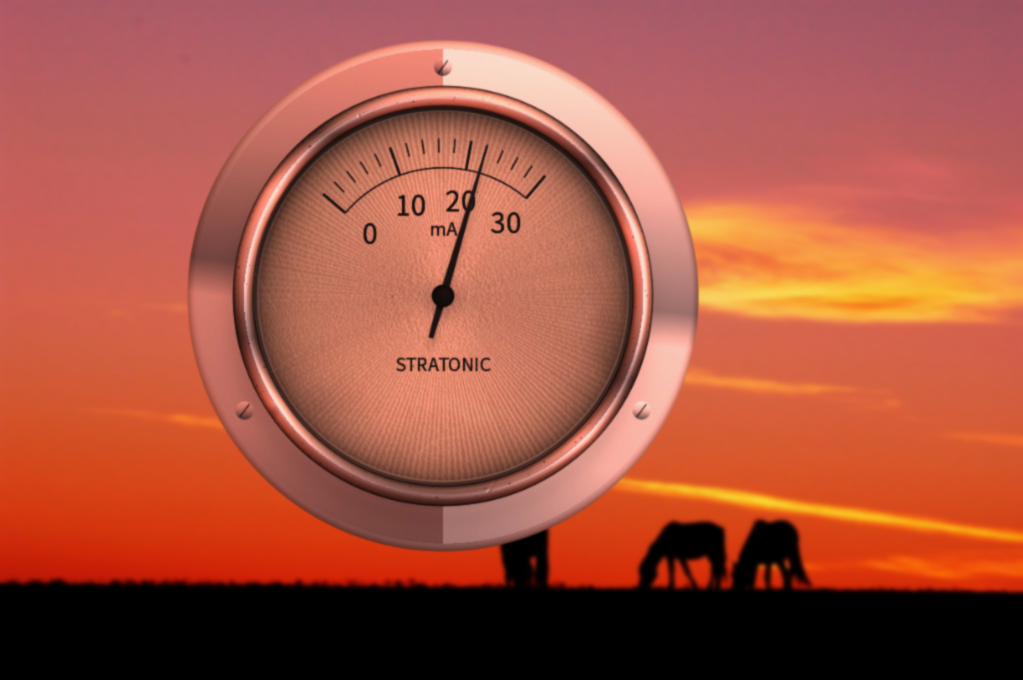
22 mA
